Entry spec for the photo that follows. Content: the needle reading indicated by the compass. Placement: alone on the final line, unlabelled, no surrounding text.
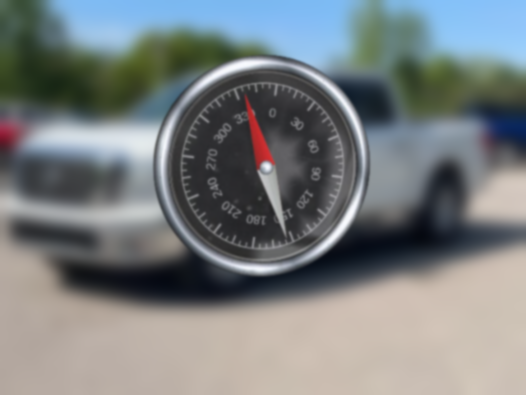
335 °
